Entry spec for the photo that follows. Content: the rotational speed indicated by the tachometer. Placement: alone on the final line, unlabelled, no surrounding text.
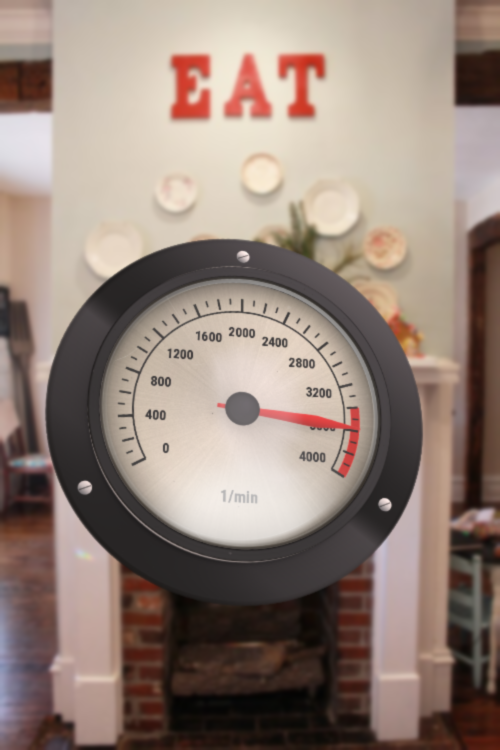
3600 rpm
